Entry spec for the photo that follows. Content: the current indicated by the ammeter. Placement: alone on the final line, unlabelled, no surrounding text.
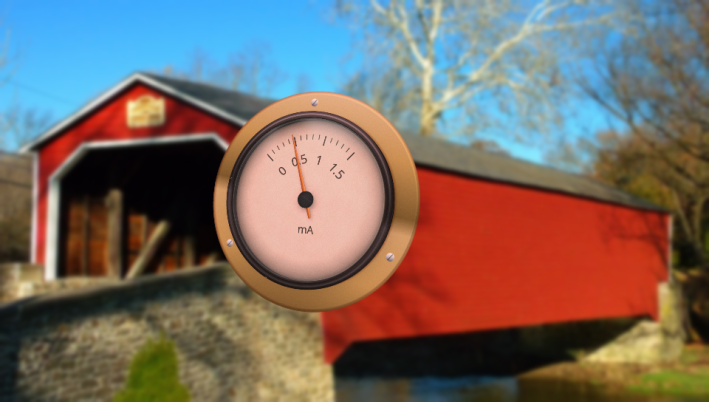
0.5 mA
